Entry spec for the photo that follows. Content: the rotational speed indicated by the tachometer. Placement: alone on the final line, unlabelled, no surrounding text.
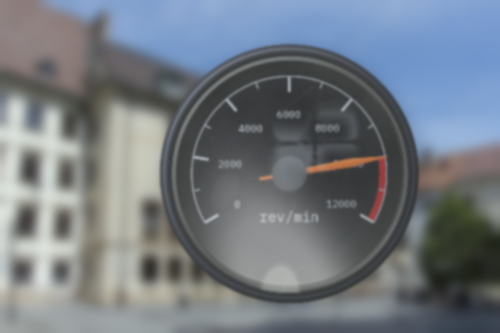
10000 rpm
